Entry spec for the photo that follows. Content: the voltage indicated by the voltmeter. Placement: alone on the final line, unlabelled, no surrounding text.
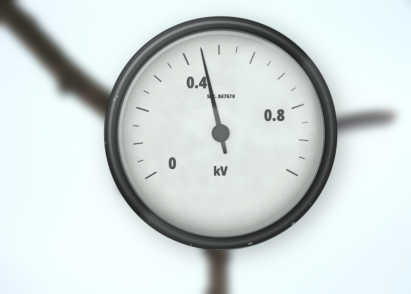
0.45 kV
